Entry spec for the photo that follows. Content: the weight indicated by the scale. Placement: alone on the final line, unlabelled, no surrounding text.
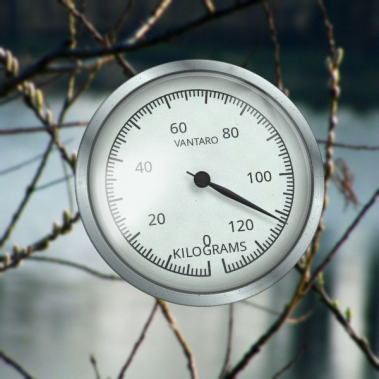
112 kg
